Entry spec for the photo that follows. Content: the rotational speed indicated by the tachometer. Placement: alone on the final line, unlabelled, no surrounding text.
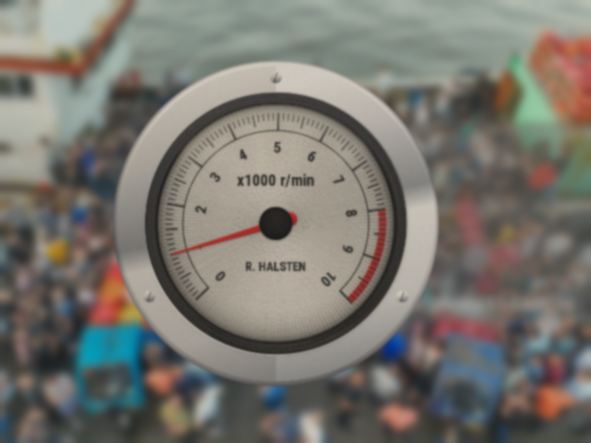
1000 rpm
